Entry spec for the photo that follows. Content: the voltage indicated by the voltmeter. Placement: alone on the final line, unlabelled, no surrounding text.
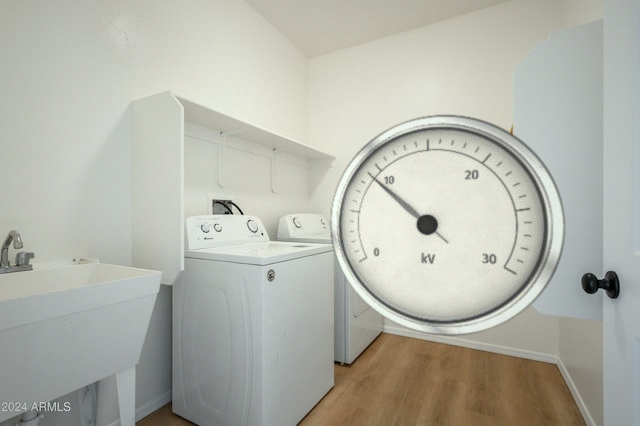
9 kV
